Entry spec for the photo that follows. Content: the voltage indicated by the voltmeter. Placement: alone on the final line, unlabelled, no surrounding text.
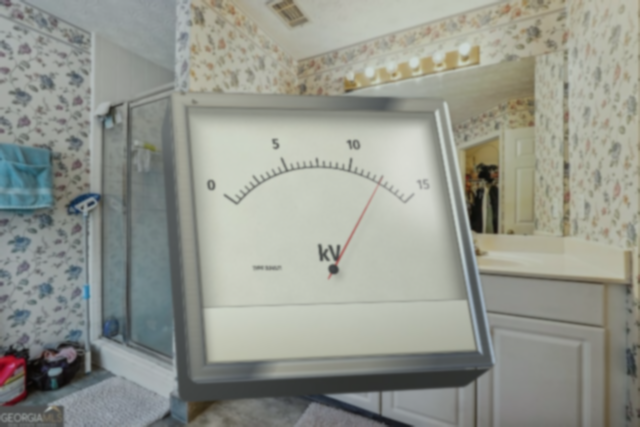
12.5 kV
